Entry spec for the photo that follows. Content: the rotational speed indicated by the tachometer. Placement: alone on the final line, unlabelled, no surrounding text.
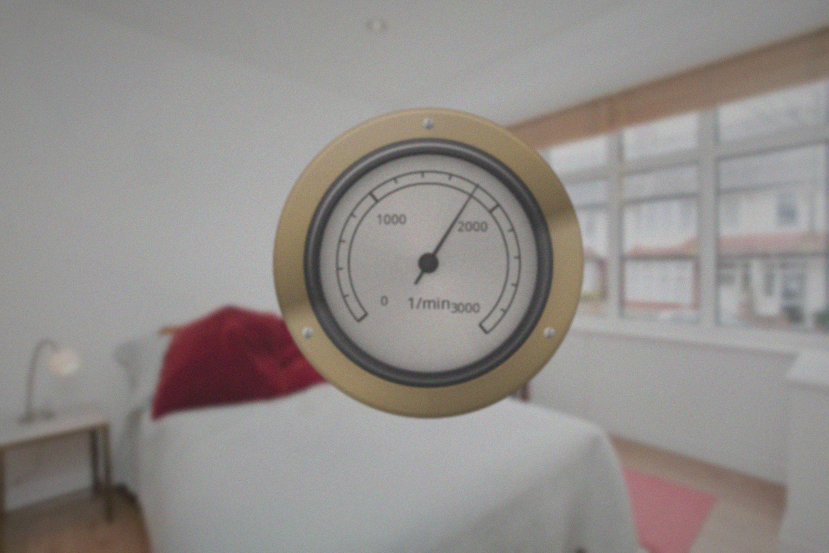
1800 rpm
